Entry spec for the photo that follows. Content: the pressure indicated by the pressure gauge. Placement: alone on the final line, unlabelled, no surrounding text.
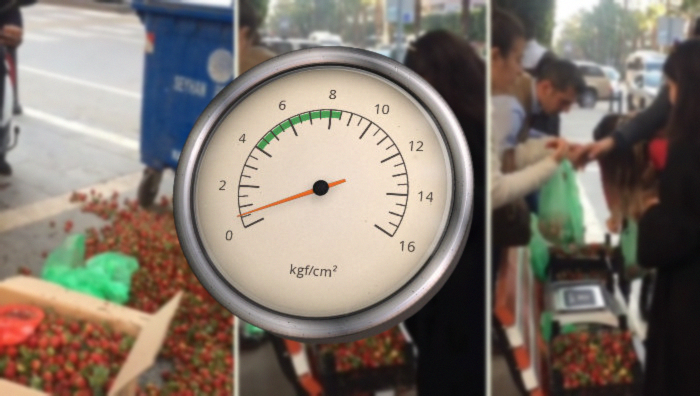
0.5 kg/cm²
